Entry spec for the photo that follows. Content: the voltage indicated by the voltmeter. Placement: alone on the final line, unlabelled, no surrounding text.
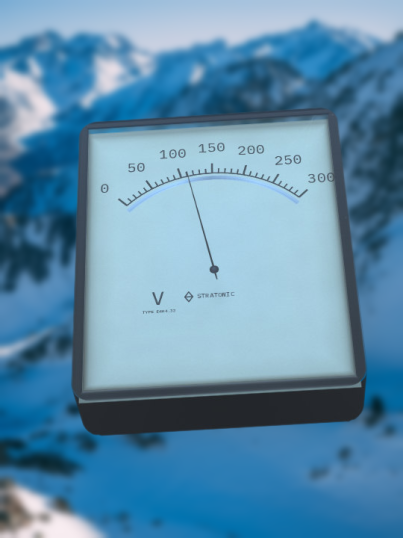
110 V
